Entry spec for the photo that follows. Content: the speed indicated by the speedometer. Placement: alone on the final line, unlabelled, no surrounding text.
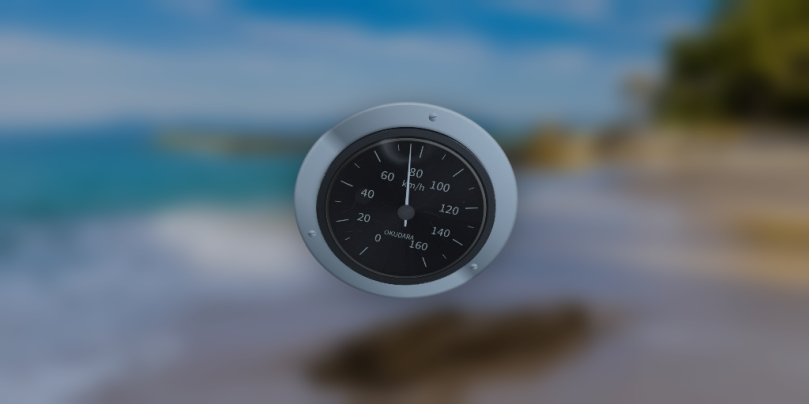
75 km/h
